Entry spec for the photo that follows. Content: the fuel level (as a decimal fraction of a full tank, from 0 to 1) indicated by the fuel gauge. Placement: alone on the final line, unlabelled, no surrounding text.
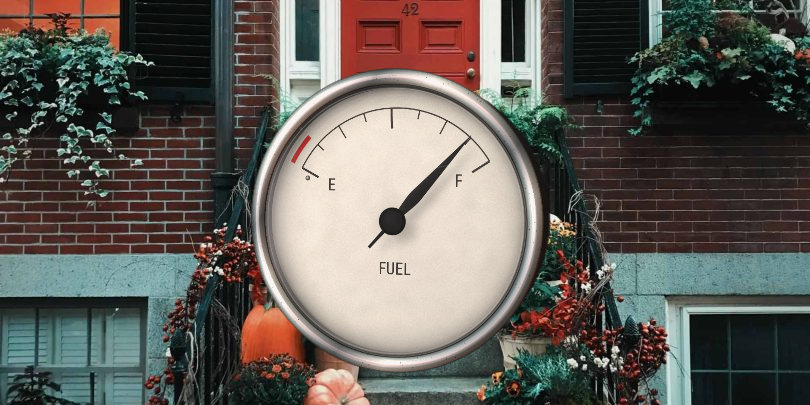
0.875
